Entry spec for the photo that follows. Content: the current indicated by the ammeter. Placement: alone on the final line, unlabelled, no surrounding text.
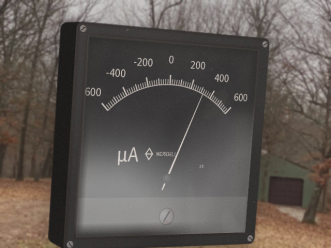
300 µA
